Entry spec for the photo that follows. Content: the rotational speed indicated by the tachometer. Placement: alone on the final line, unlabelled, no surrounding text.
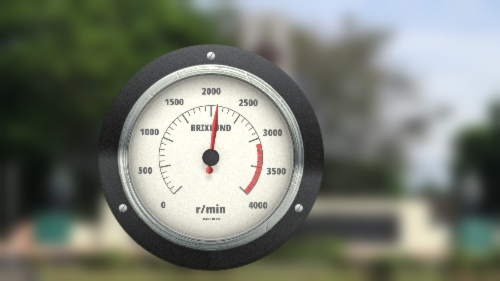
2100 rpm
